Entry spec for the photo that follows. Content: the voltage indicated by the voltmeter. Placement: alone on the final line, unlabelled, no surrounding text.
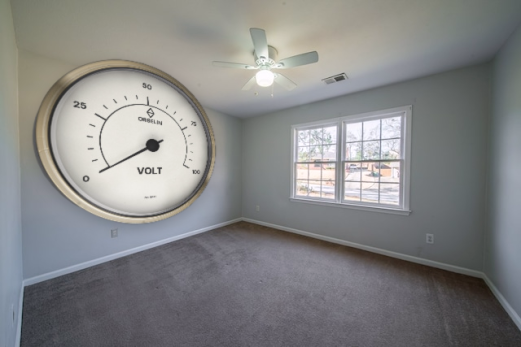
0 V
